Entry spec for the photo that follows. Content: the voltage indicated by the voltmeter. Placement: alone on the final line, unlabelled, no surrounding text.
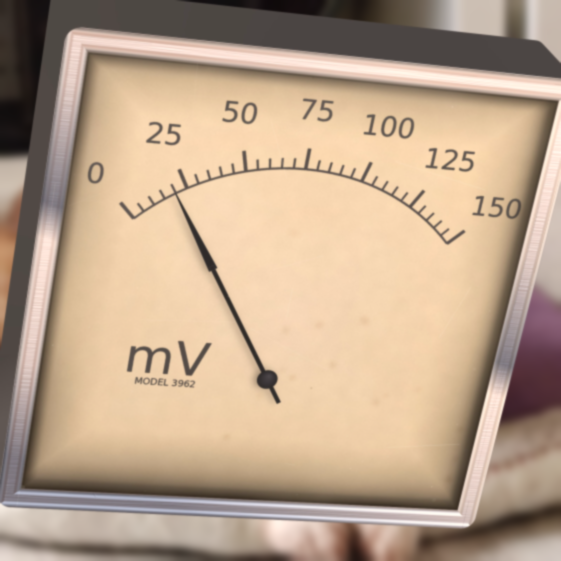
20 mV
